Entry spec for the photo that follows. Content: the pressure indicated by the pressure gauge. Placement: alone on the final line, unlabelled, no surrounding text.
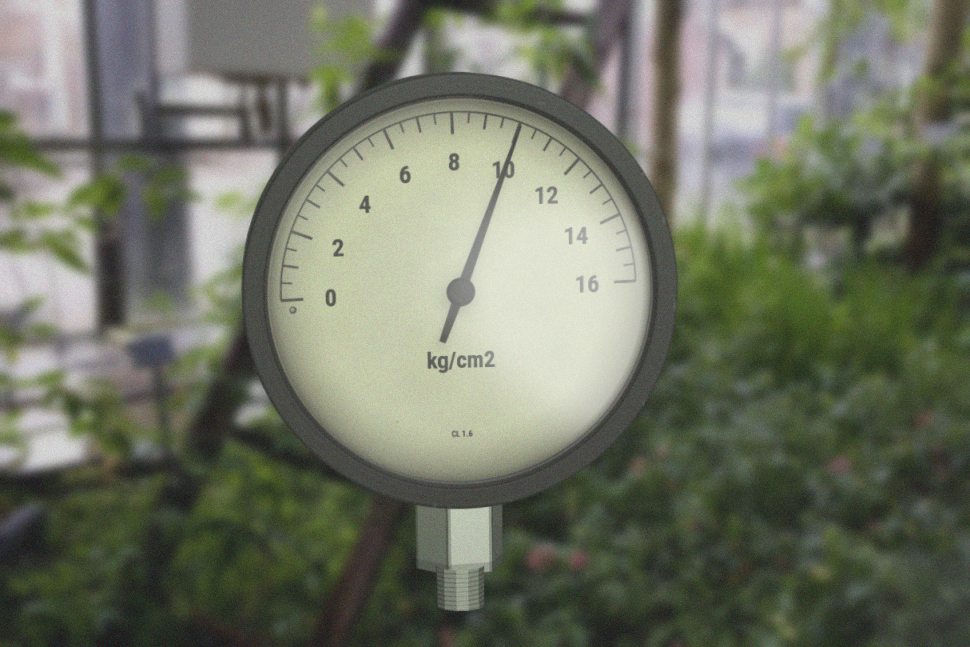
10 kg/cm²
